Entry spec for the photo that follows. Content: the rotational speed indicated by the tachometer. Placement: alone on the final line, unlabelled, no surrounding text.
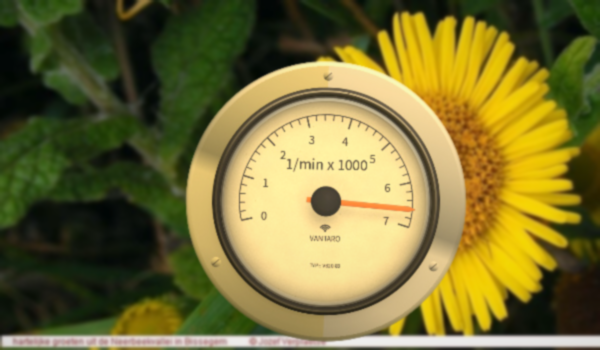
6600 rpm
